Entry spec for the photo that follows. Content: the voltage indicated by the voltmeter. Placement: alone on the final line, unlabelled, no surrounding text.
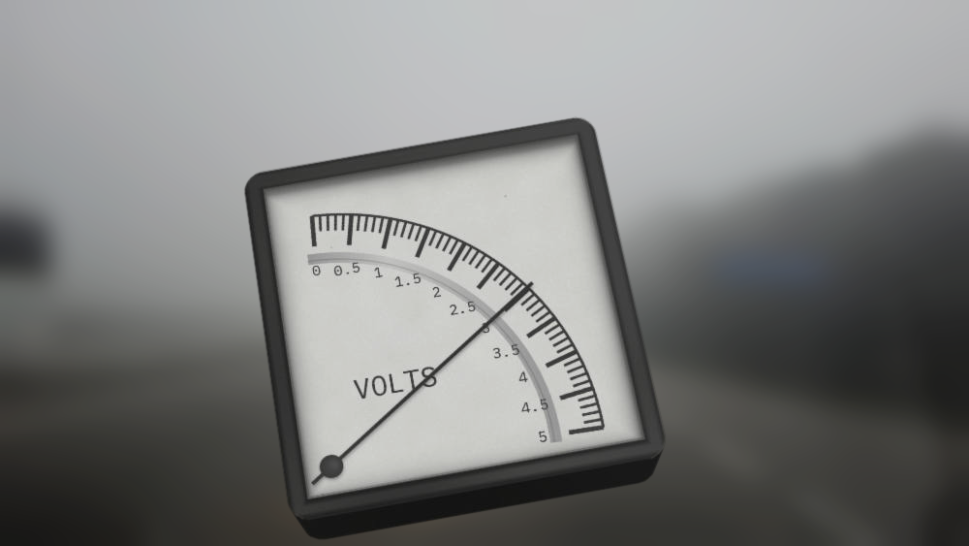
3 V
